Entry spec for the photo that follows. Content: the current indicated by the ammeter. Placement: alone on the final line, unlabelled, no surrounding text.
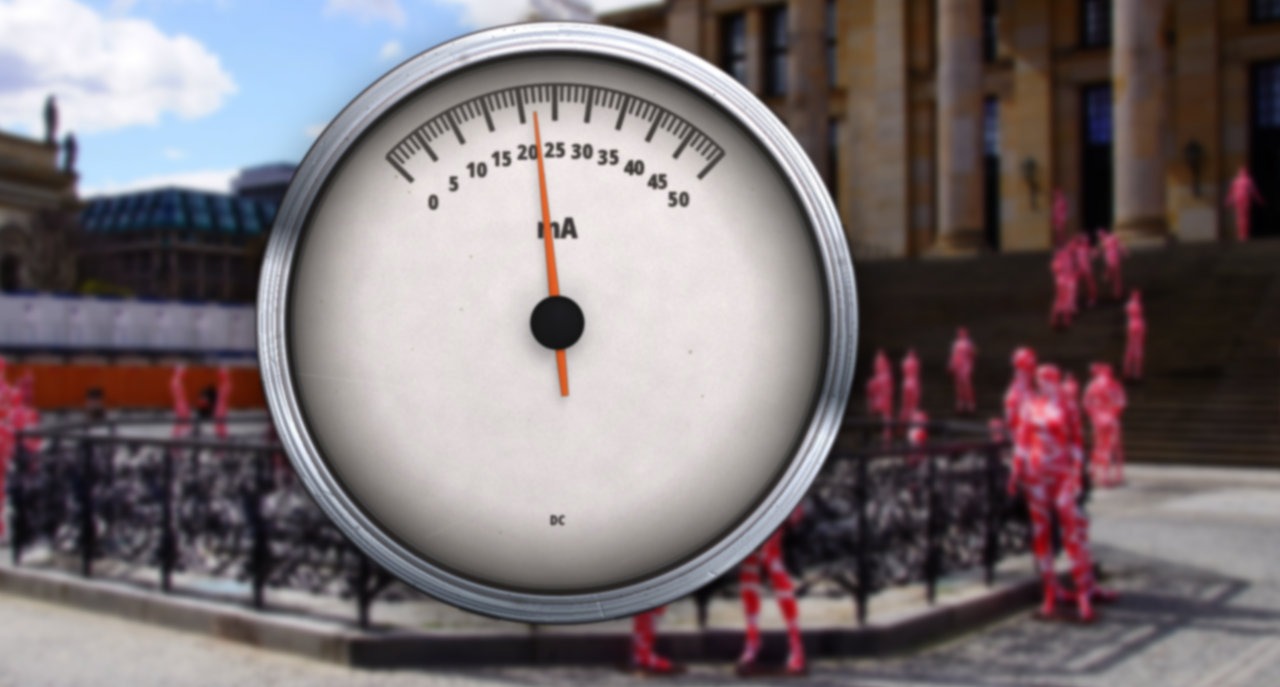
22 mA
